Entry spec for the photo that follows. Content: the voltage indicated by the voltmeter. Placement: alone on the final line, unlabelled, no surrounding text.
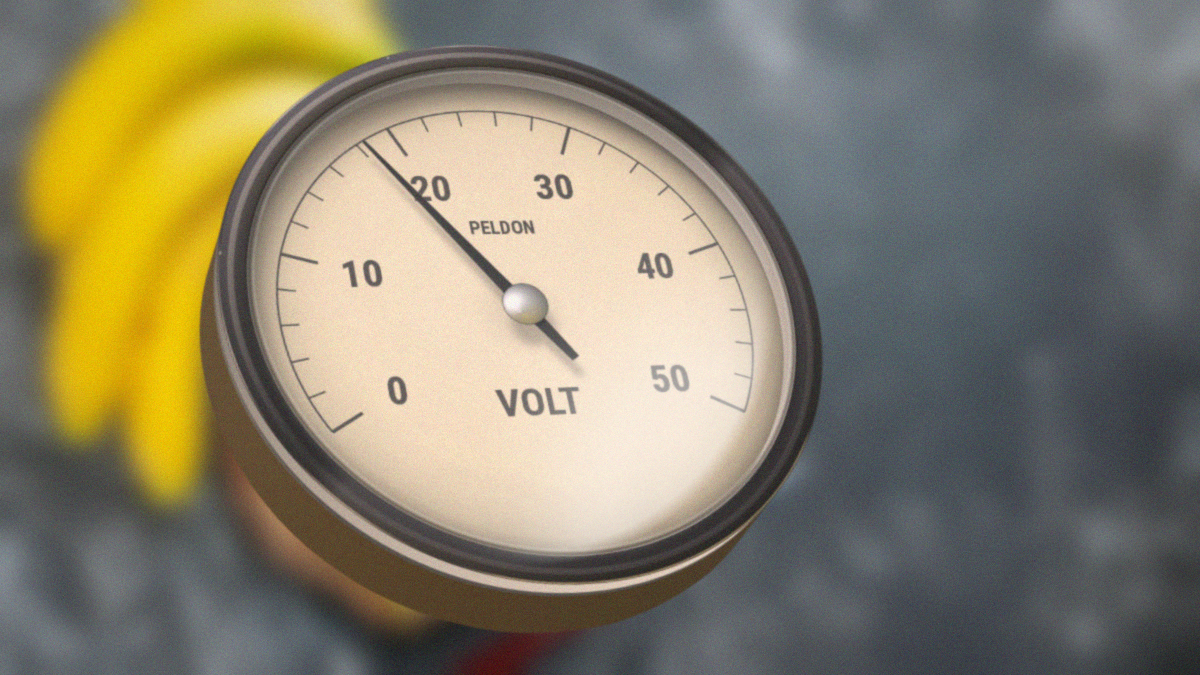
18 V
